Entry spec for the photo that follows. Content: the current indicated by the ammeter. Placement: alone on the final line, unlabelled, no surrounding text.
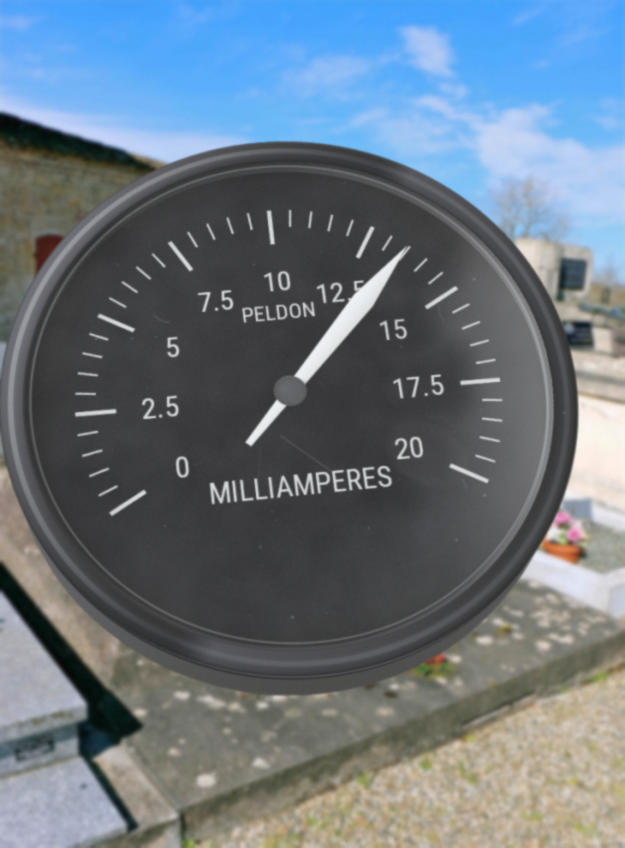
13.5 mA
